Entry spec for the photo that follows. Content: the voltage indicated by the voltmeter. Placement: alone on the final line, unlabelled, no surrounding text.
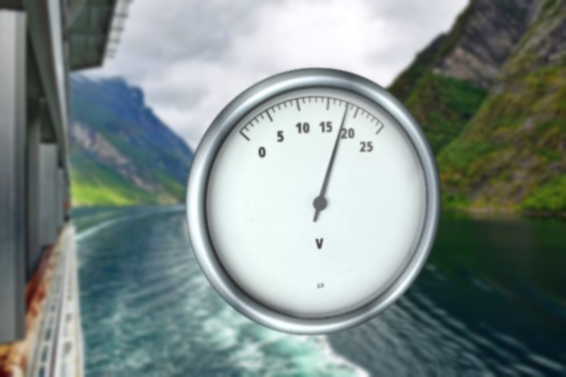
18 V
